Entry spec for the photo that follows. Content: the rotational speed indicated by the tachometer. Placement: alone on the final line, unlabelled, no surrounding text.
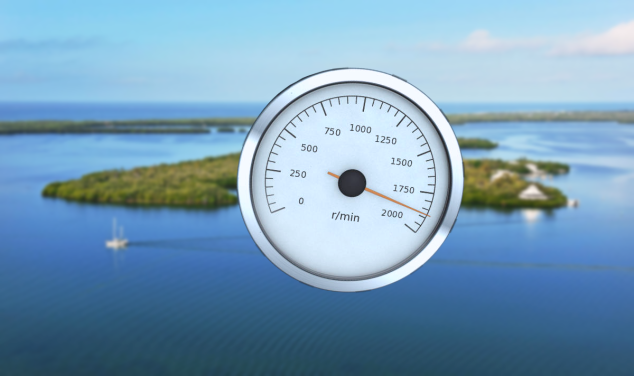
1875 rpm
